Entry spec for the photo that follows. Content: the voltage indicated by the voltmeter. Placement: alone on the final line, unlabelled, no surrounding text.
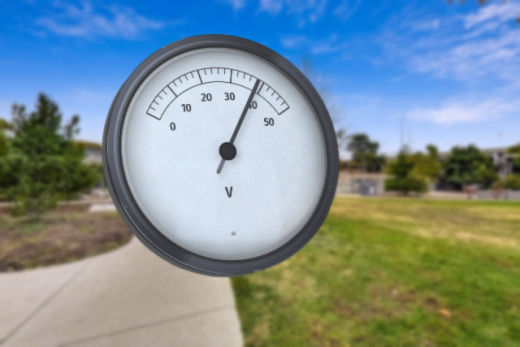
38 V
